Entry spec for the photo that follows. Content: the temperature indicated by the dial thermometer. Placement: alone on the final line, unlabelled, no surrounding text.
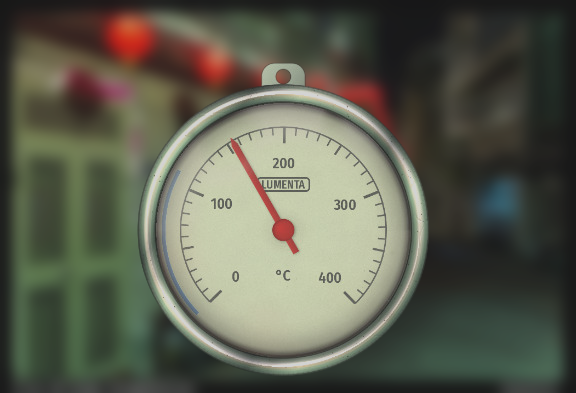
155 °C
